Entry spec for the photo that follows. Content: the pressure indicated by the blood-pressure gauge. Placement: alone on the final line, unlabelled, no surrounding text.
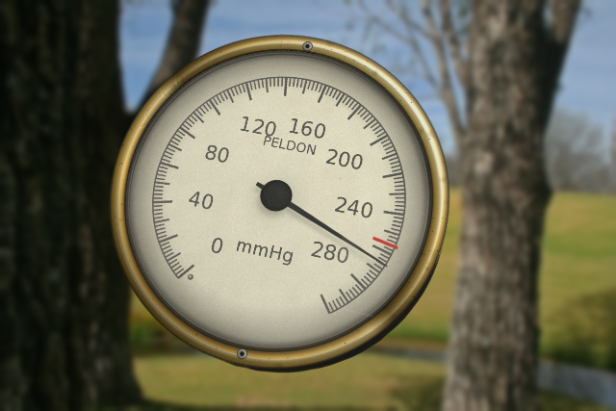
266 mmHg
